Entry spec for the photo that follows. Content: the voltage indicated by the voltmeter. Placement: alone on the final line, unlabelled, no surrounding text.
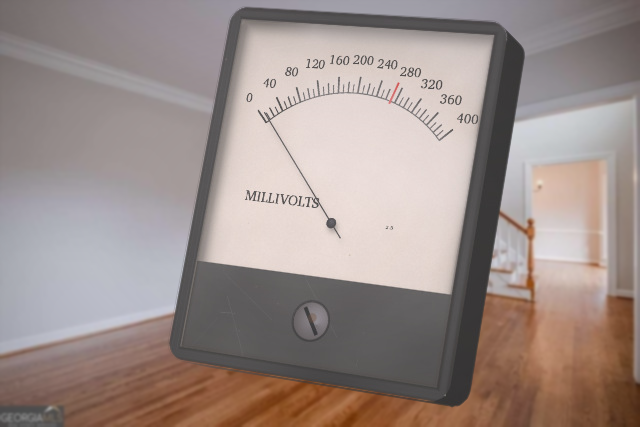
10 mV
